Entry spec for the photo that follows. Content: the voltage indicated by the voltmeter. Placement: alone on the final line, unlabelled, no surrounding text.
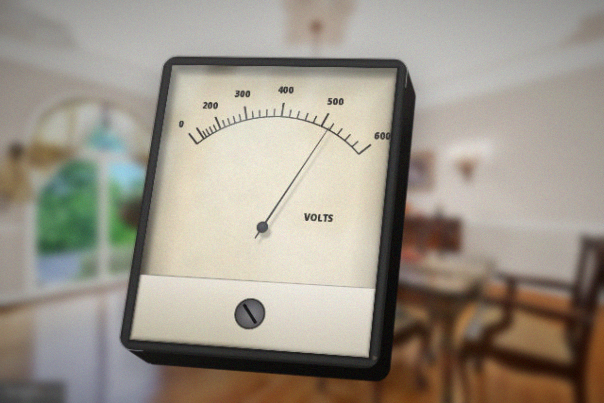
520 V
